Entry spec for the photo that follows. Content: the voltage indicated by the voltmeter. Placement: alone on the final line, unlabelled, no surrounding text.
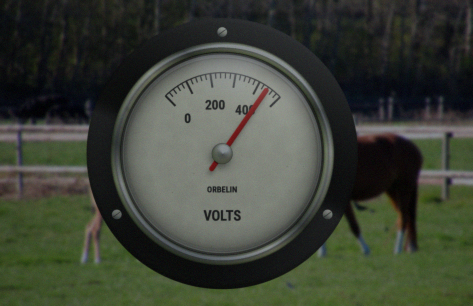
440 V
